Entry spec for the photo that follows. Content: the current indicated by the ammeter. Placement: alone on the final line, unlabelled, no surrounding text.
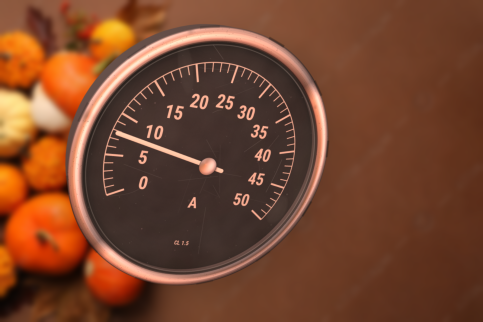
8 A
